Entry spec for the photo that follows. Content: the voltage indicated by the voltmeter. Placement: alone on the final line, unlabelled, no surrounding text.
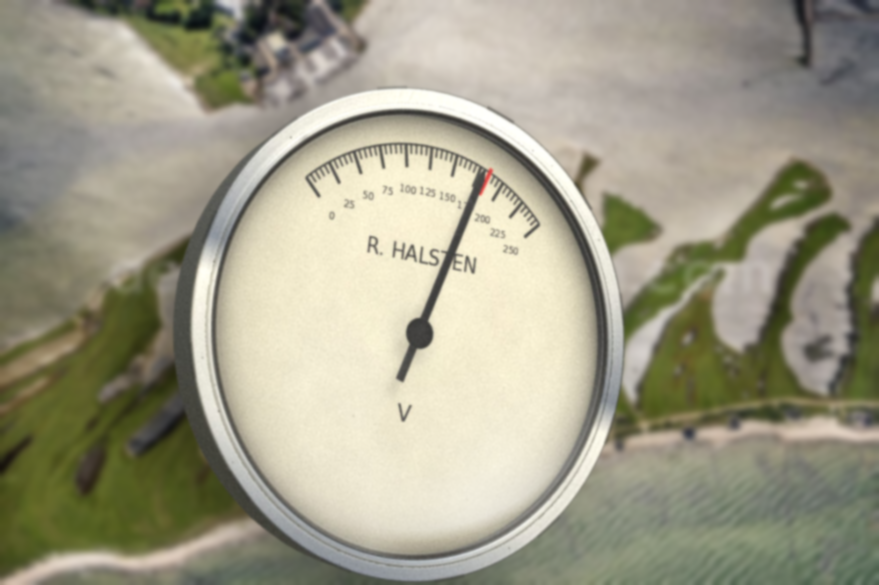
175 V
